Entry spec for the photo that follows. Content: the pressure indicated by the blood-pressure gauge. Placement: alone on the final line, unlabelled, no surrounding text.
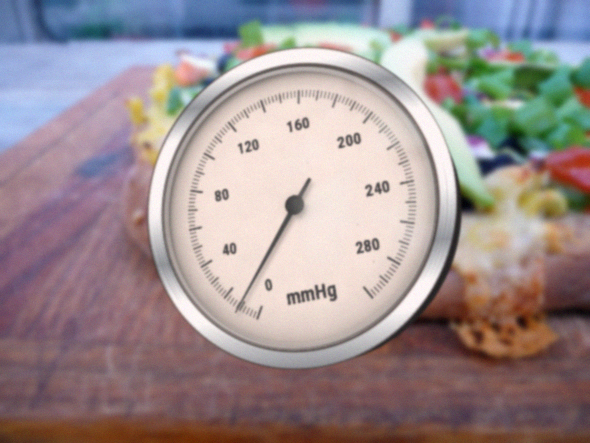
10 mmHg
